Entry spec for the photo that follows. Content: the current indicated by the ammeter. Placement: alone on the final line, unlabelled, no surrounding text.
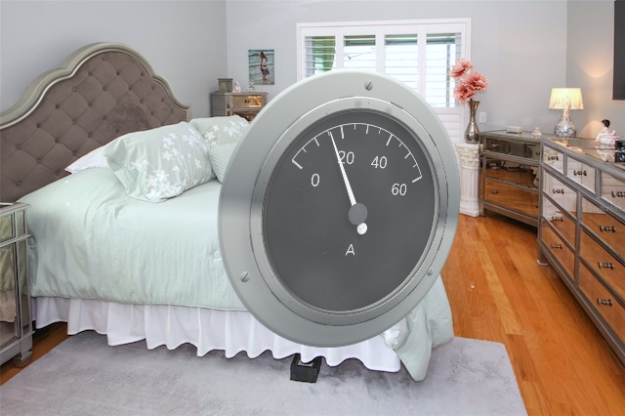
15 A
